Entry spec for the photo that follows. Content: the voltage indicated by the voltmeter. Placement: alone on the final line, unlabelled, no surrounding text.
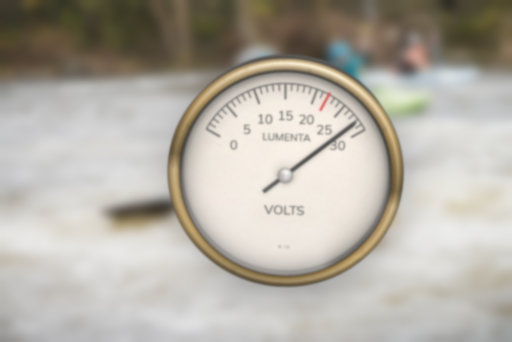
28 V
